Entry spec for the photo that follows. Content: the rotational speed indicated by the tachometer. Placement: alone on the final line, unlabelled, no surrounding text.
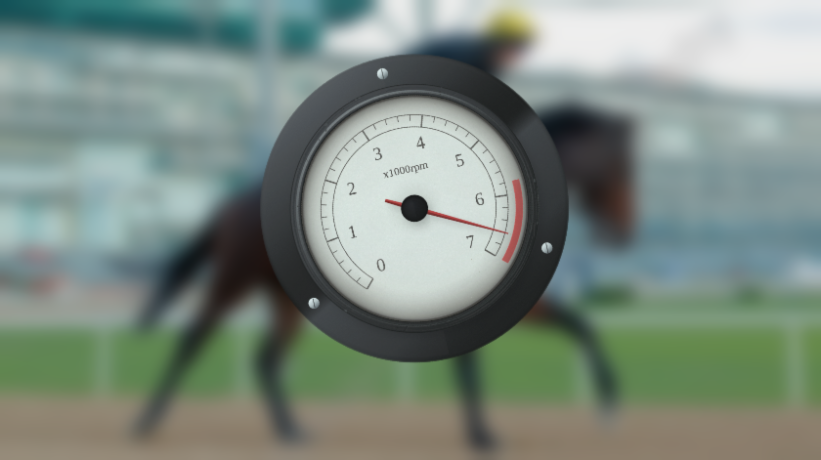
6600 rpm
